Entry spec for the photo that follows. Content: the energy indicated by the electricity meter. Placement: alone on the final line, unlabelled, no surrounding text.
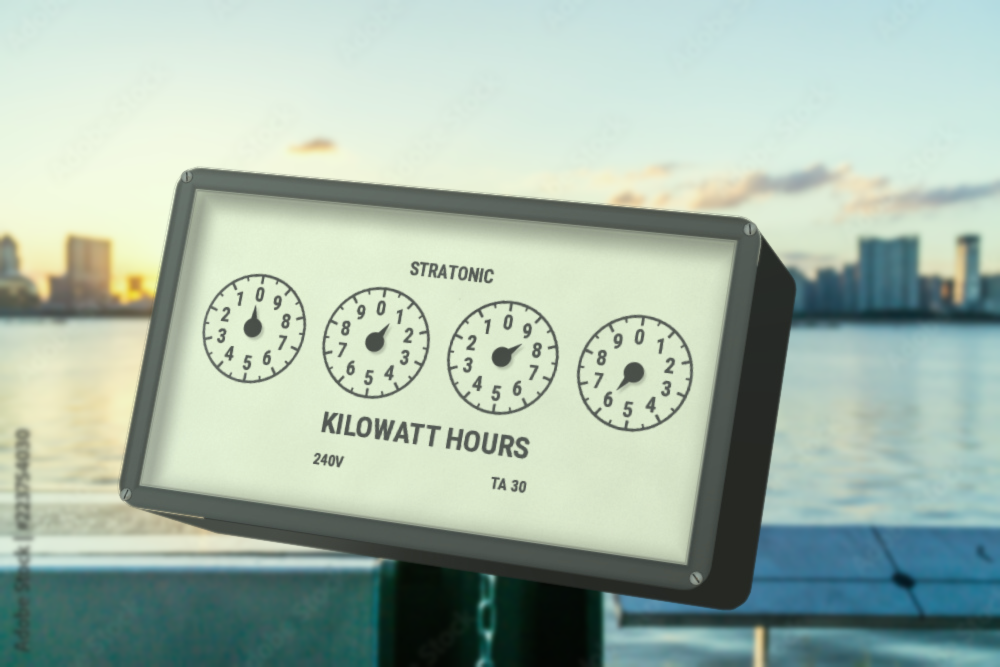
86 kWh
